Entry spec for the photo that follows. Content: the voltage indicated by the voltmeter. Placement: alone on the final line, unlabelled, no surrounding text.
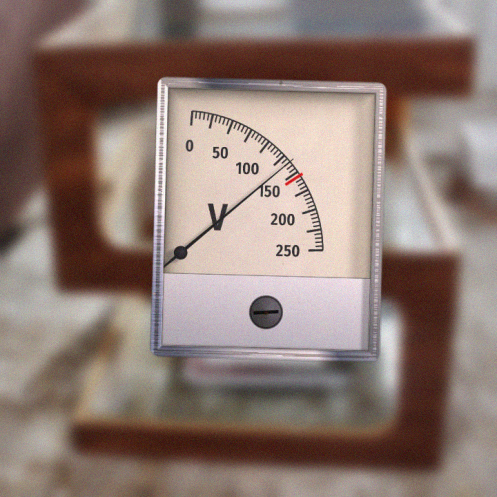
135 V
